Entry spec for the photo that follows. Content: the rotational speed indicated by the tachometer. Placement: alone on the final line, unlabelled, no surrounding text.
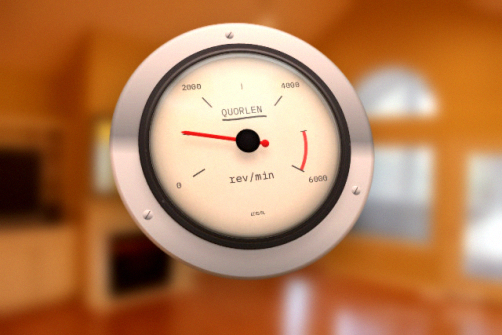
1000 rpm
